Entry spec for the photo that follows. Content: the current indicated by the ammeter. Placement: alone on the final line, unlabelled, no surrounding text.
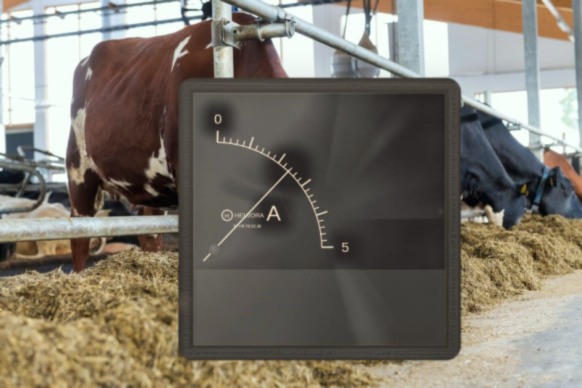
2.4 A
